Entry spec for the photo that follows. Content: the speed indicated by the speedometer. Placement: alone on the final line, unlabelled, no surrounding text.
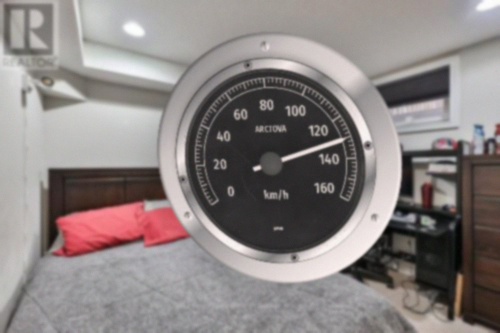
130 km/h
